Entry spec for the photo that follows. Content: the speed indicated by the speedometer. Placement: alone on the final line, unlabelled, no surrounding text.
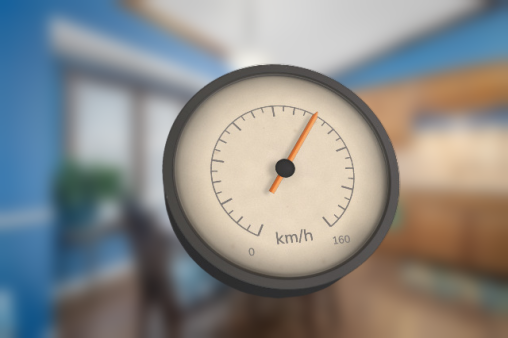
100 km/h
